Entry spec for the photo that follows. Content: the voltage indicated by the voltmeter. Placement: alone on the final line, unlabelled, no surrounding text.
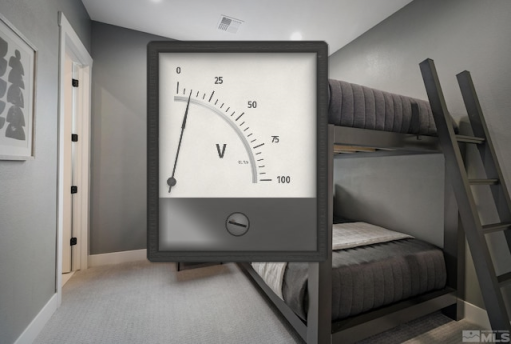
10 V
